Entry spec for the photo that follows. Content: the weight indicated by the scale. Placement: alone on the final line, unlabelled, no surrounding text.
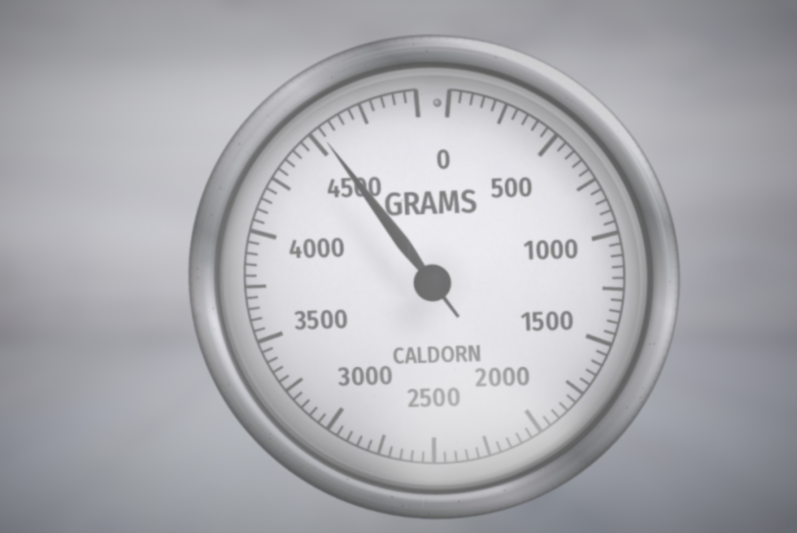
4550 g
